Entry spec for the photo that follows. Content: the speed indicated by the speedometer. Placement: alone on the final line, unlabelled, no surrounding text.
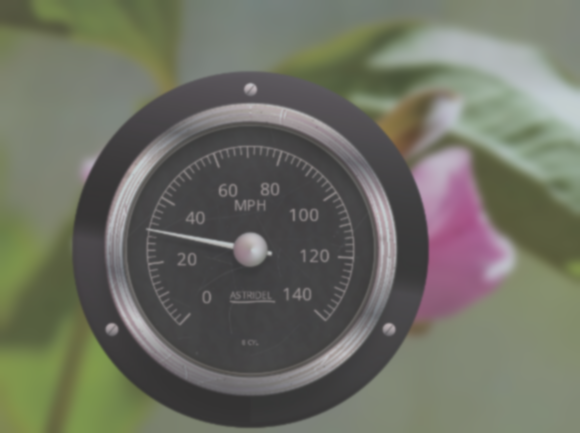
30 mph
